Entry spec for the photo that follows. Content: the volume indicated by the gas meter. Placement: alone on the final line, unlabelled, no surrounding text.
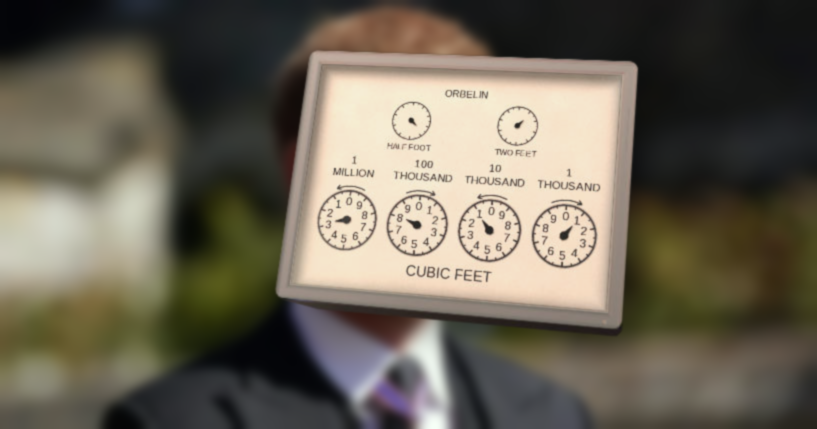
281100 ft³
